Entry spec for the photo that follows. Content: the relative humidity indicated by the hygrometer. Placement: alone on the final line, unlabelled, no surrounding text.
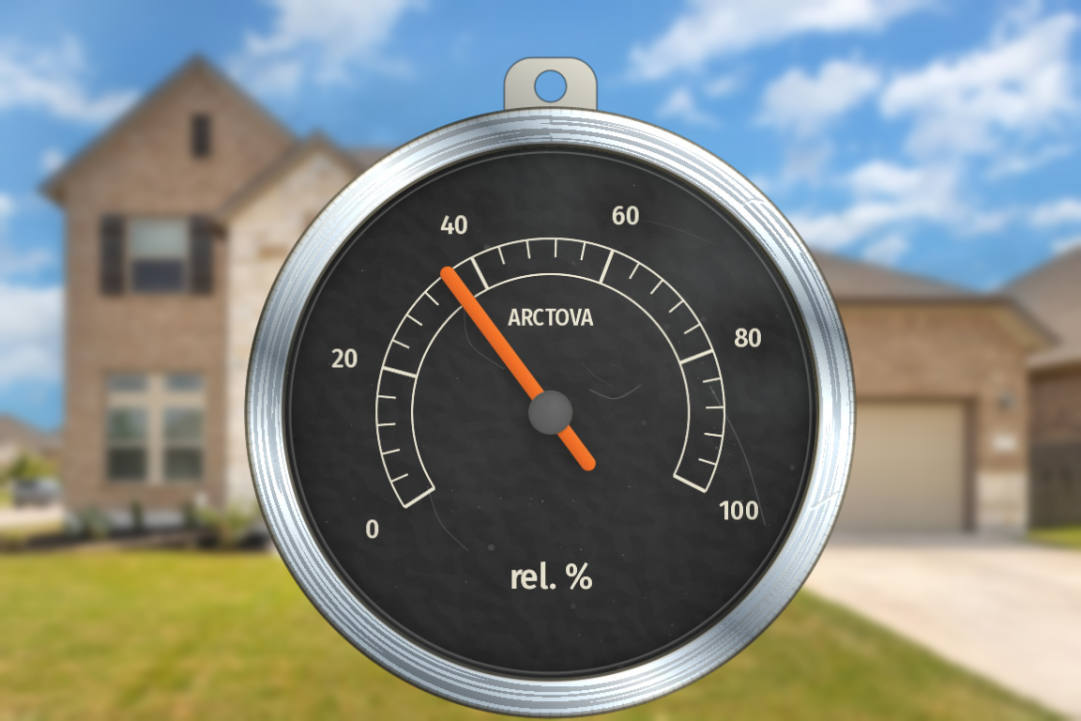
36 %
